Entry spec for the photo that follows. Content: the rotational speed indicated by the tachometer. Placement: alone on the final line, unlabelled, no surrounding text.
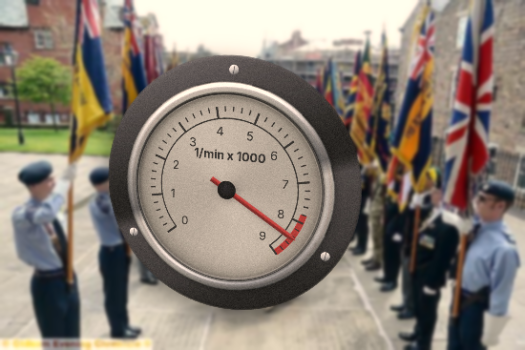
8400 rpm
